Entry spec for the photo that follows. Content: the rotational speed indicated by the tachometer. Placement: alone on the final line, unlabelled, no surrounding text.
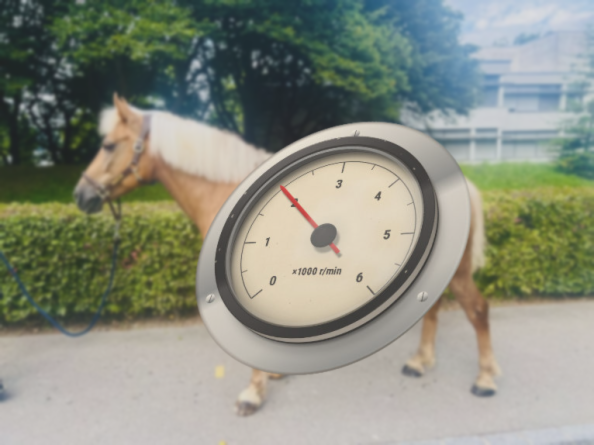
2000 rpm
